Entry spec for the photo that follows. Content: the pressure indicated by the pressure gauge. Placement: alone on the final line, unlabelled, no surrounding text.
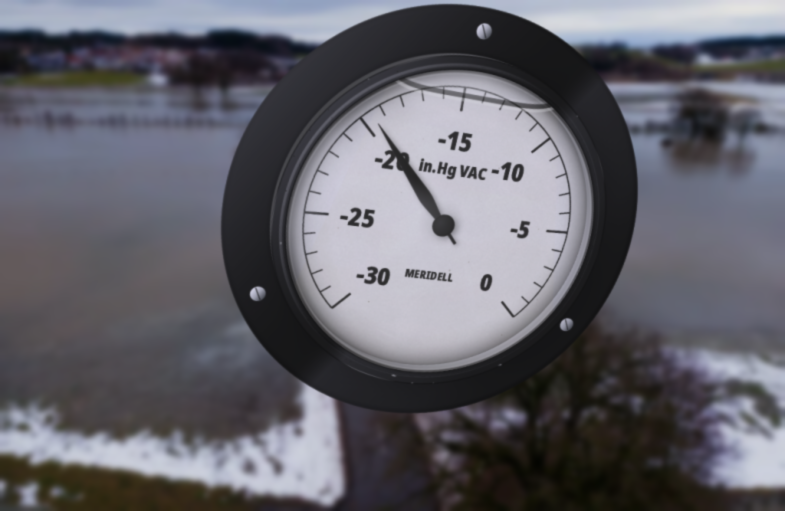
-19.5 inHg
